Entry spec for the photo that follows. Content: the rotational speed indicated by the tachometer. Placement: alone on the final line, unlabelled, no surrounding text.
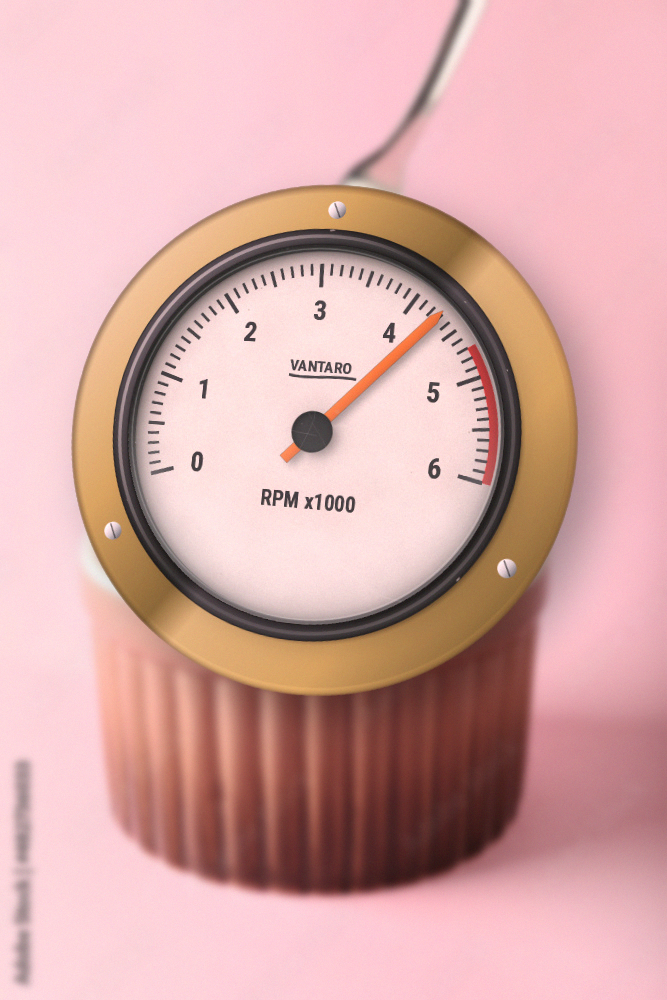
4300 rpm
